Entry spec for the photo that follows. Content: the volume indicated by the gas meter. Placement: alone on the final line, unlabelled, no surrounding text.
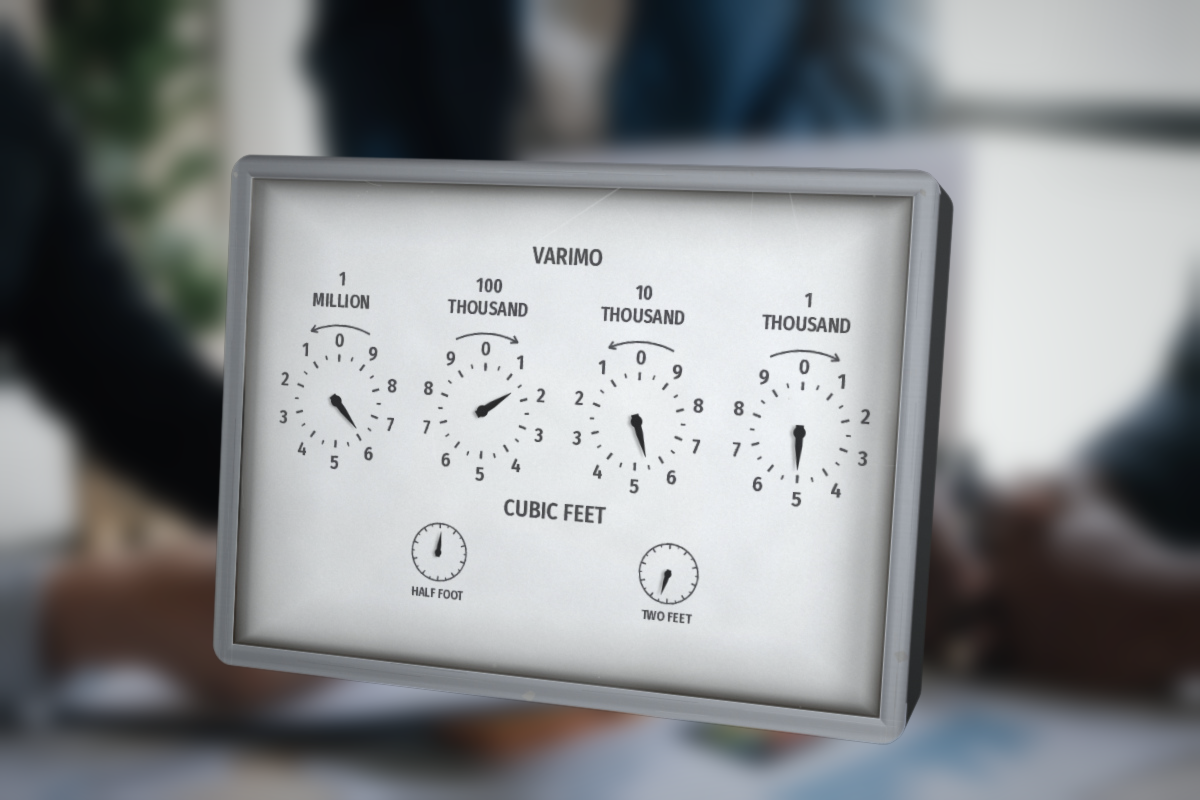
615500 ft³
